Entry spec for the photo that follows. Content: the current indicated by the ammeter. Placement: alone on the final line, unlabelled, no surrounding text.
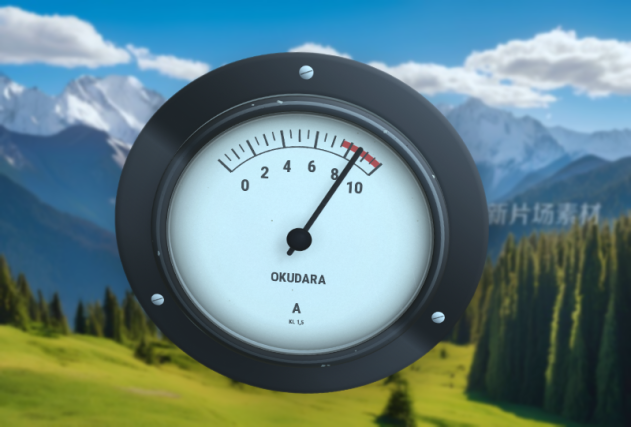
8.5 A
